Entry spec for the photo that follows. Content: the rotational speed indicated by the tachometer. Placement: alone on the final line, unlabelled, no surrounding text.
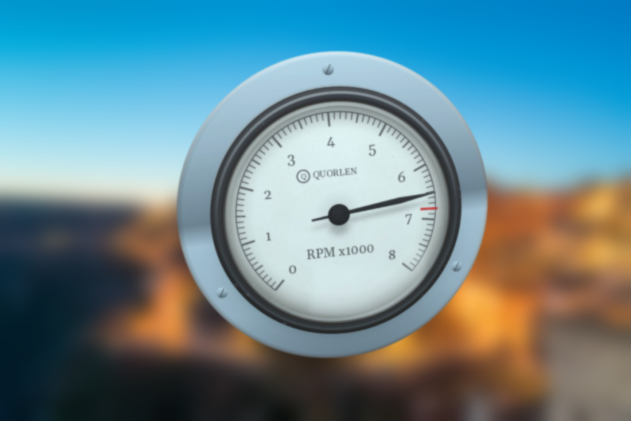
6500 rpm
